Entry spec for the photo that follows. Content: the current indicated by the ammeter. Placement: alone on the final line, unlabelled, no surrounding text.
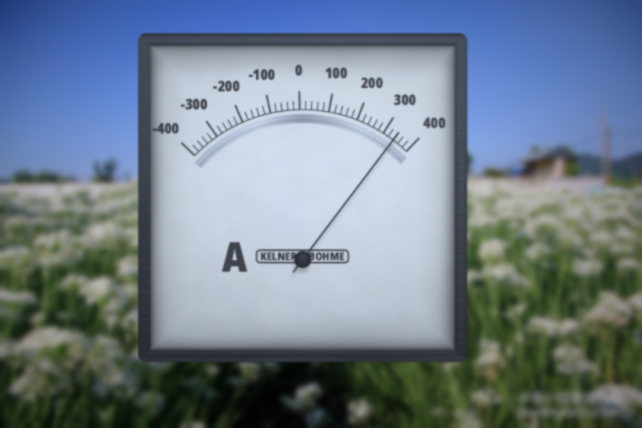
340 A
